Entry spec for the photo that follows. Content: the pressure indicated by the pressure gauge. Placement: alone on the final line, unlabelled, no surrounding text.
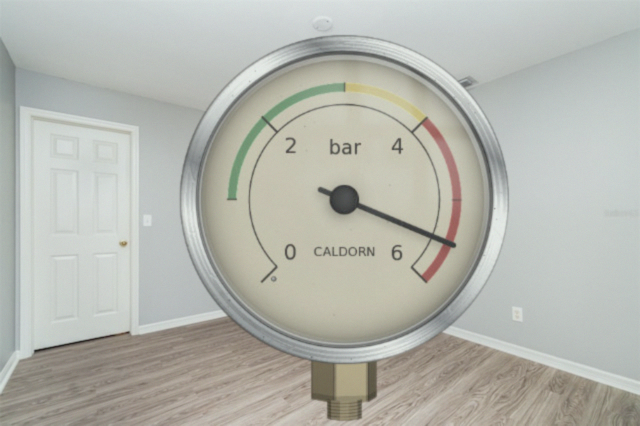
5.5 bar
